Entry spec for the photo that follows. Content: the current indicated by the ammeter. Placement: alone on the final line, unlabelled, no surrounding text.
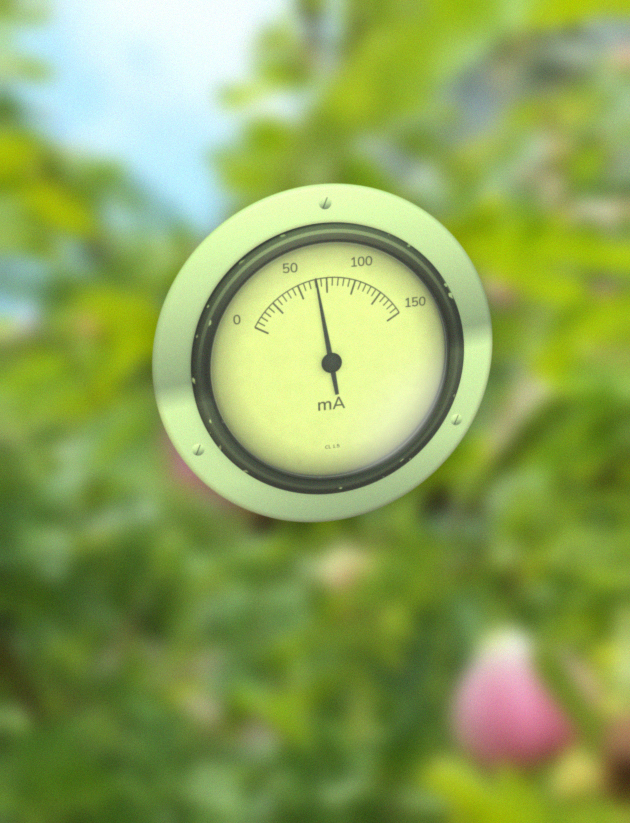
65 mA
